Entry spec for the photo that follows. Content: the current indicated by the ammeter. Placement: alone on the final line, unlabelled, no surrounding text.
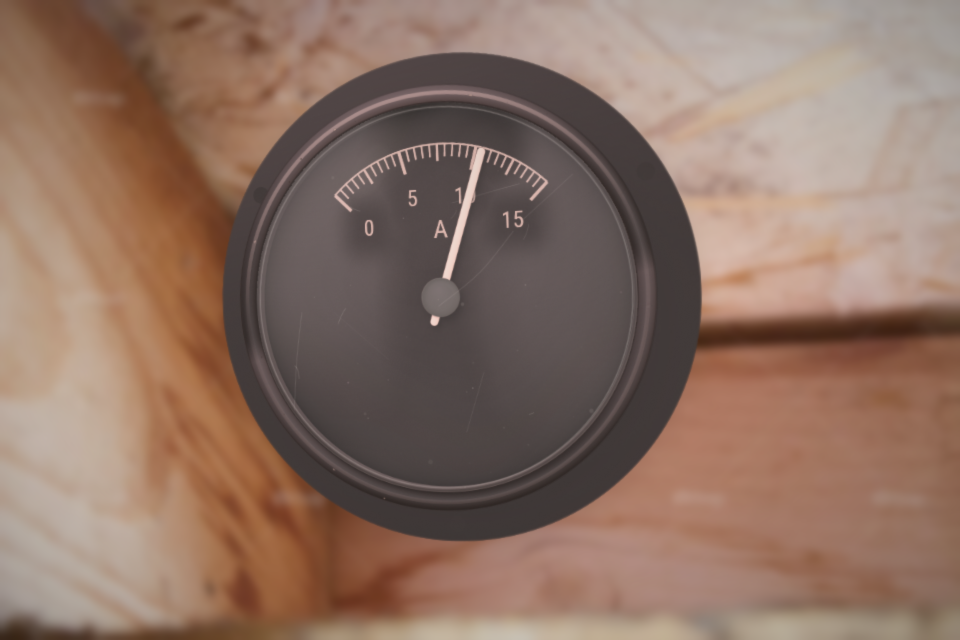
10.5 A
